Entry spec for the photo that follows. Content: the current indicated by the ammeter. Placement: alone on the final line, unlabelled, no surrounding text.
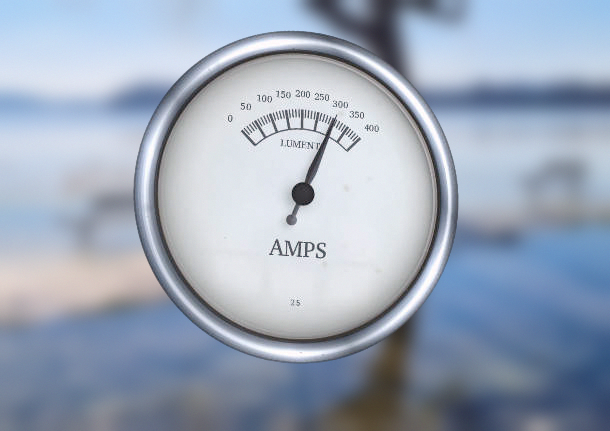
300 A
